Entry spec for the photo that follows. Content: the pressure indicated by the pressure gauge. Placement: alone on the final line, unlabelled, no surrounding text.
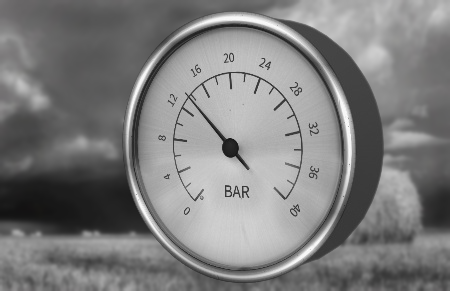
14 bar
